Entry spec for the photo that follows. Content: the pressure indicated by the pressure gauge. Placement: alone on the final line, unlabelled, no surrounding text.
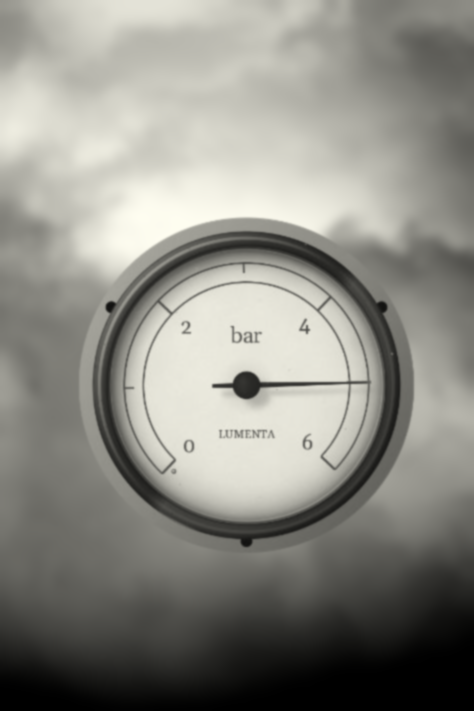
5 bar
